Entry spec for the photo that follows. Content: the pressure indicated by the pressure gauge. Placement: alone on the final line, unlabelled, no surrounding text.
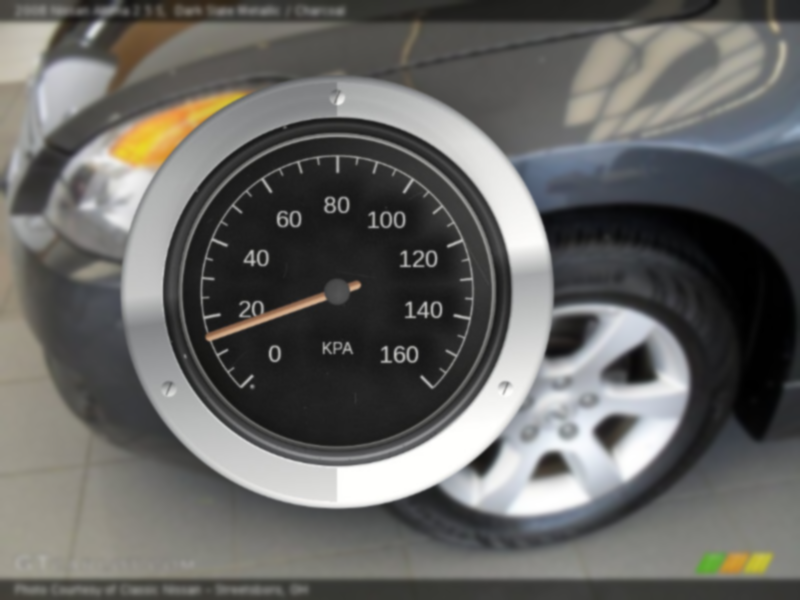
15 kPa
